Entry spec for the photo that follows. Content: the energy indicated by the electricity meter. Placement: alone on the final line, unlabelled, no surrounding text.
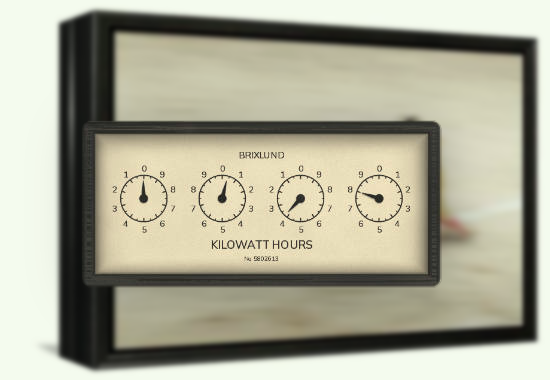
38 kWh
